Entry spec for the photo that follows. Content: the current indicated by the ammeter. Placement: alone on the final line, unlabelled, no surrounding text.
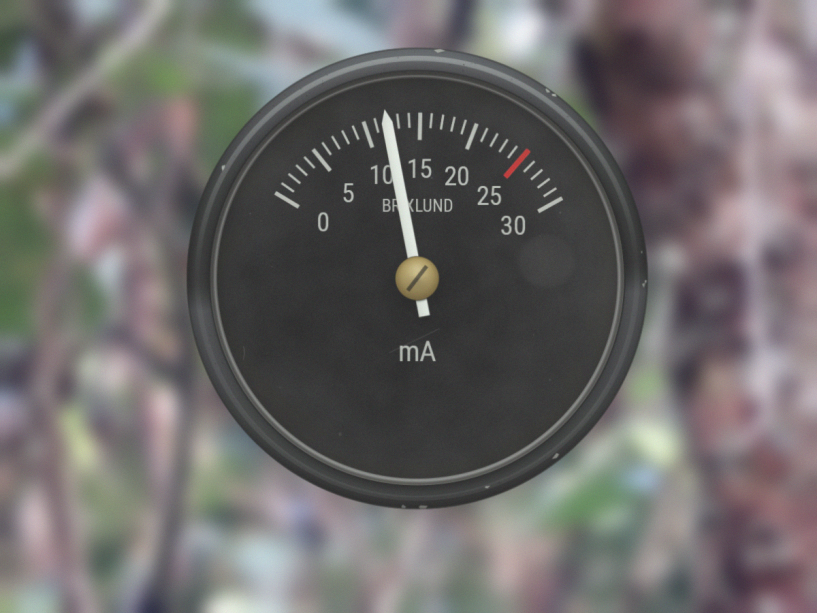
12 mA
